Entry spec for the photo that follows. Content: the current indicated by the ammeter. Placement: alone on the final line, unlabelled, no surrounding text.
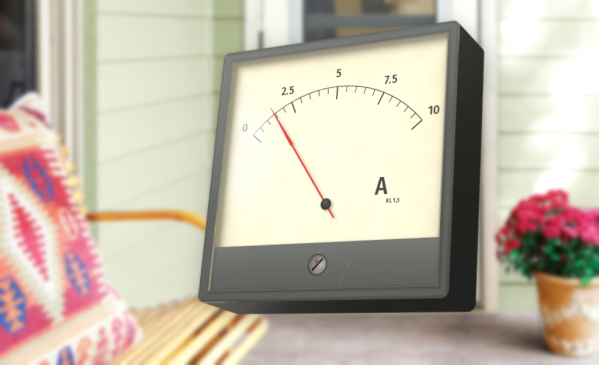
1.5 A
